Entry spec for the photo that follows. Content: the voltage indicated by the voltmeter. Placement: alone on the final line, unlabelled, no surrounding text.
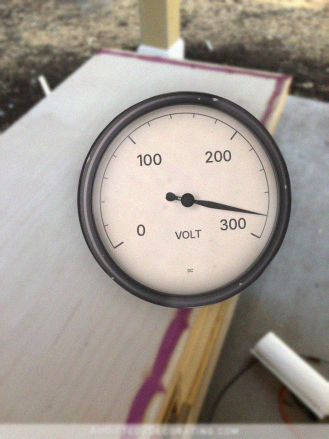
280 V
